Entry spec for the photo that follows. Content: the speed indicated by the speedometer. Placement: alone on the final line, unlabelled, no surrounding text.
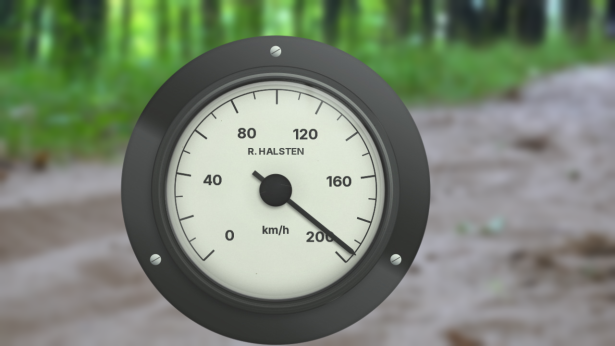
195 km/h
